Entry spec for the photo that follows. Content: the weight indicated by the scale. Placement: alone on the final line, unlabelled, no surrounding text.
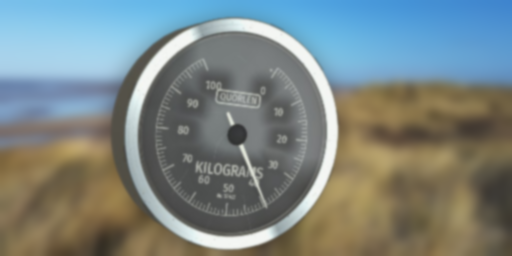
40 kg
